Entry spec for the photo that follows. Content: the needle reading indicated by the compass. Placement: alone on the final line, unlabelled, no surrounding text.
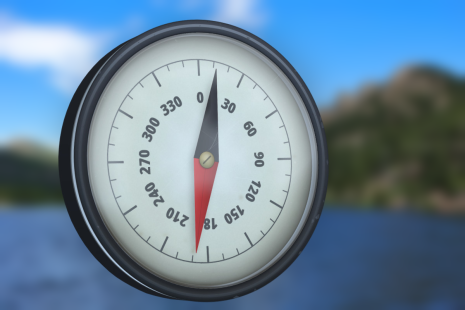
190 °
